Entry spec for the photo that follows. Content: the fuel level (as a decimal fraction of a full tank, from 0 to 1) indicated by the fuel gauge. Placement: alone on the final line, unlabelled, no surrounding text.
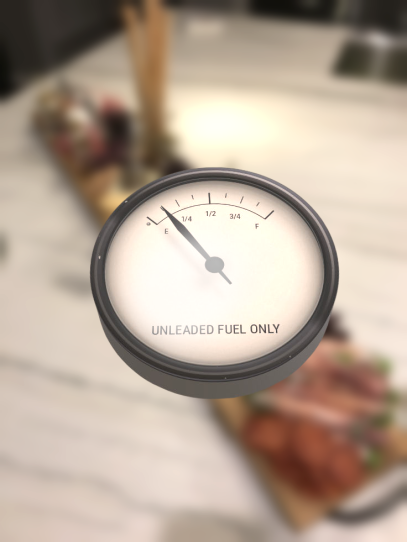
0.125
